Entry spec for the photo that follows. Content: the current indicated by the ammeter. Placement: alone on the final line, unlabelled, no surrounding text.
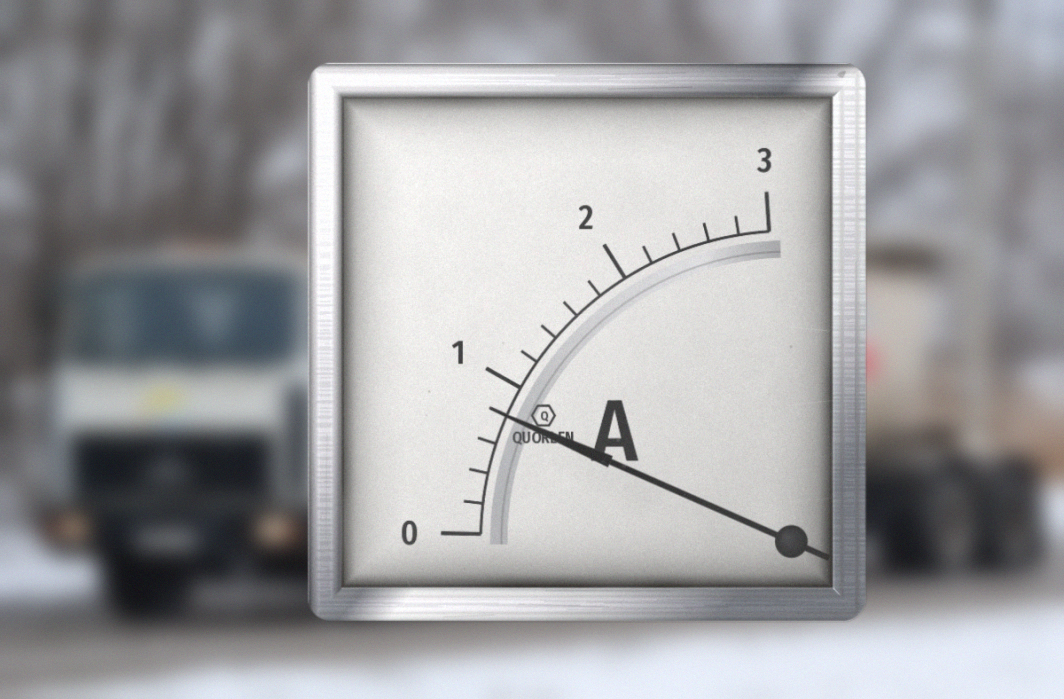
0.8 A
